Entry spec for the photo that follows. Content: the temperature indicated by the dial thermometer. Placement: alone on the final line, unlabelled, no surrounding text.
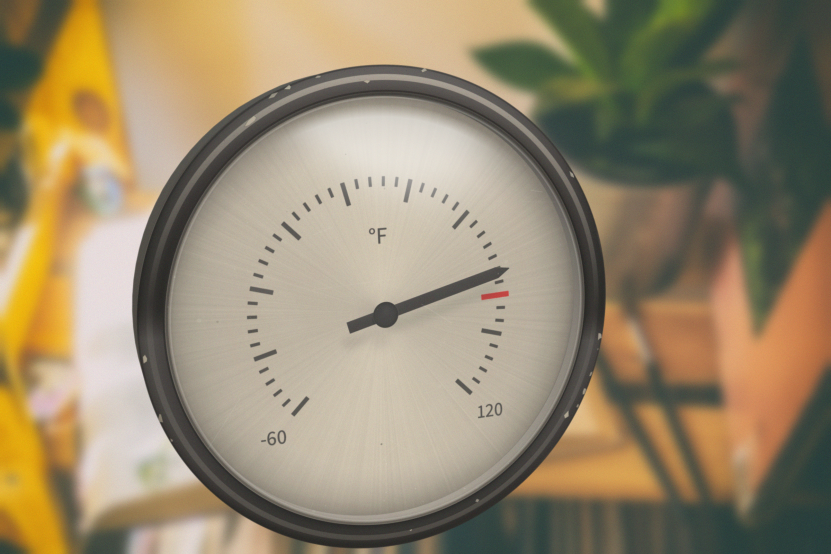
80 °F
